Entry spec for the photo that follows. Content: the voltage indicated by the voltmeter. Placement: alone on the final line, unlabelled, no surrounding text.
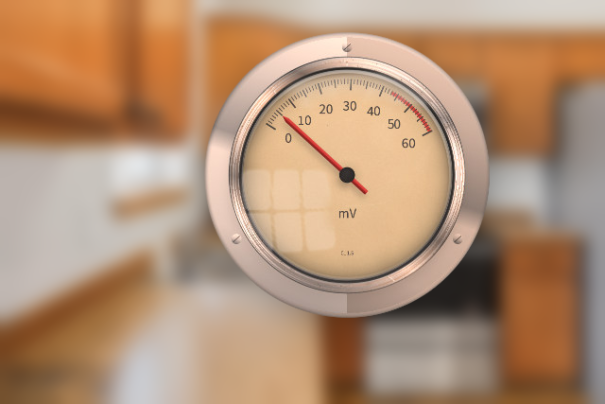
5 mV
